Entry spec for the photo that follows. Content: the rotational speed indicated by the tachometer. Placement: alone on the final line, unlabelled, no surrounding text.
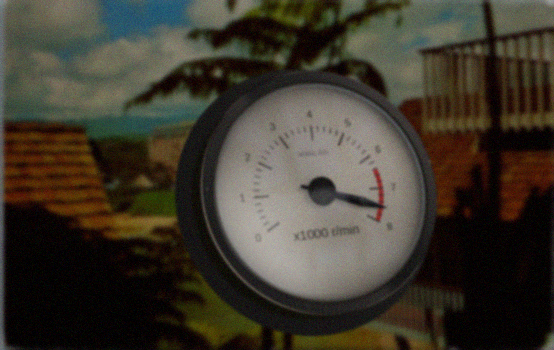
7600 rpm
